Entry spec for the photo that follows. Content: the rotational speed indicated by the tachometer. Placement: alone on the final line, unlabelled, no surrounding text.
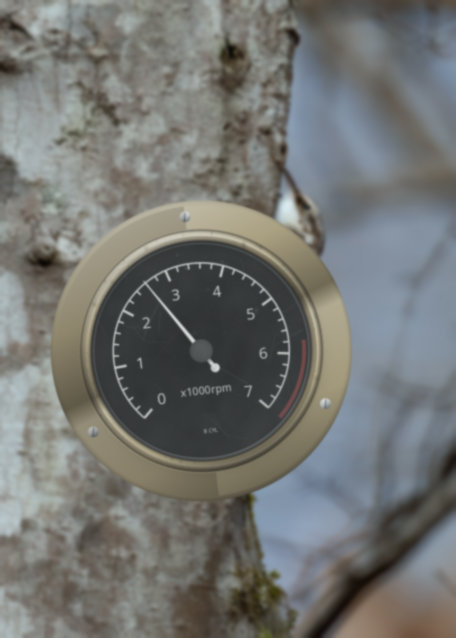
2600 rpm
